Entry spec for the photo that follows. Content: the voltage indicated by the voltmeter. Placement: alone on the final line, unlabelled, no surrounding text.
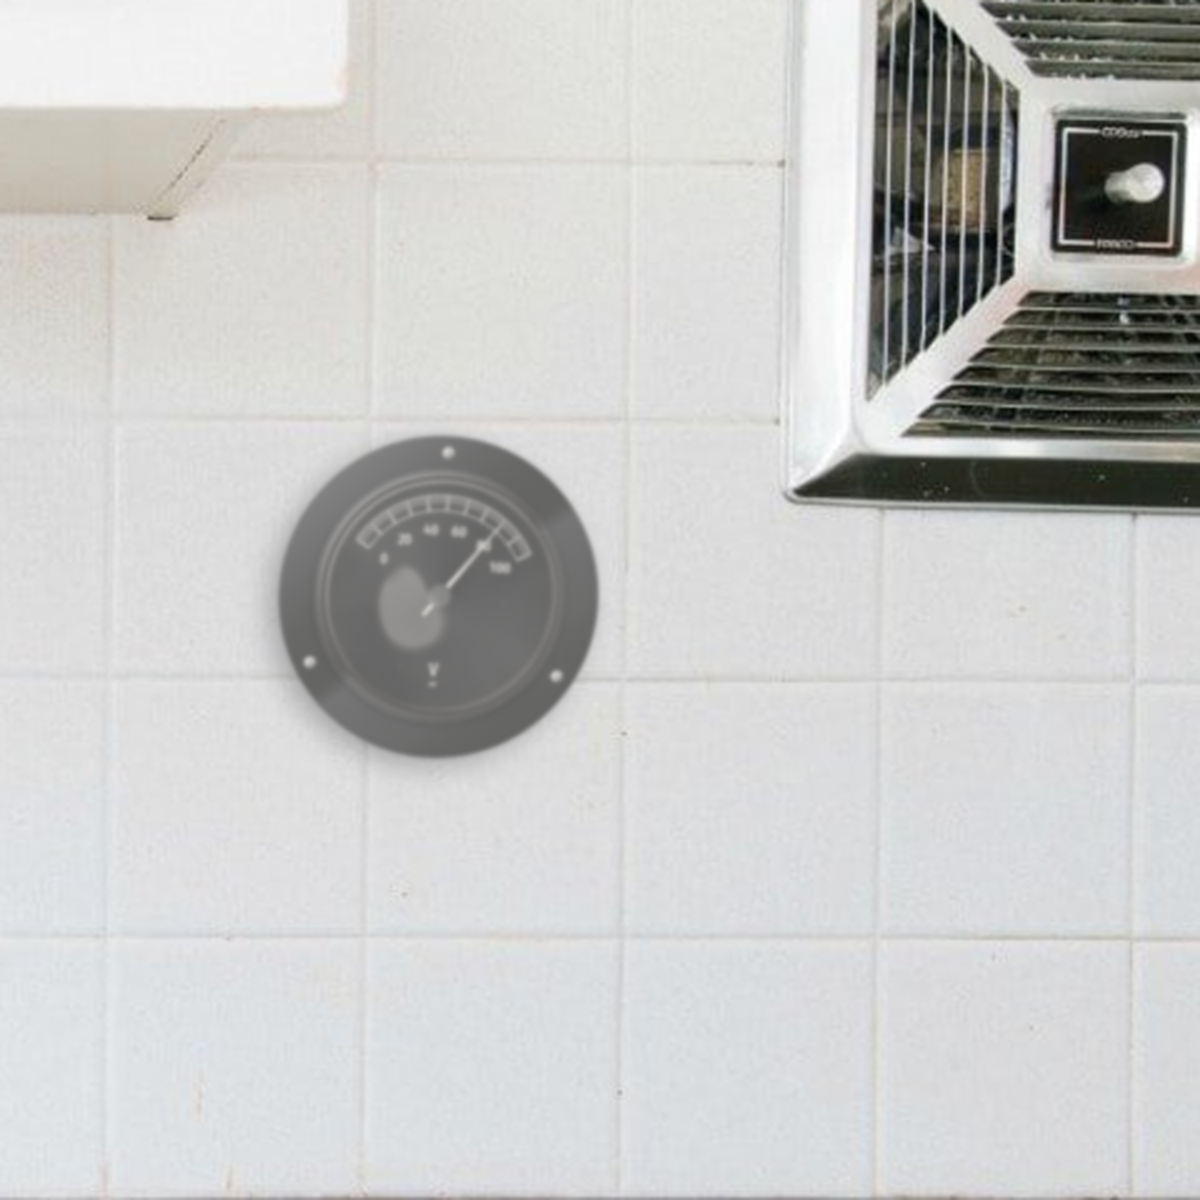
80 V
